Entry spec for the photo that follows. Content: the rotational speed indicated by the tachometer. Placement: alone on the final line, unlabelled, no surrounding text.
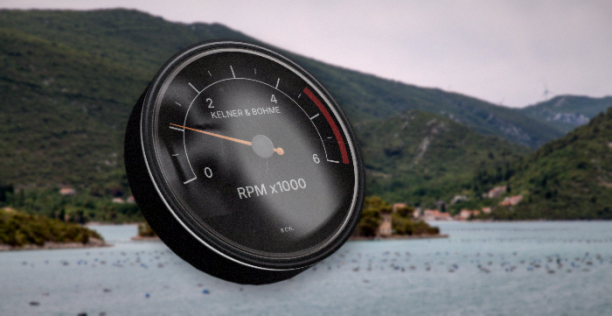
1000 rpm
